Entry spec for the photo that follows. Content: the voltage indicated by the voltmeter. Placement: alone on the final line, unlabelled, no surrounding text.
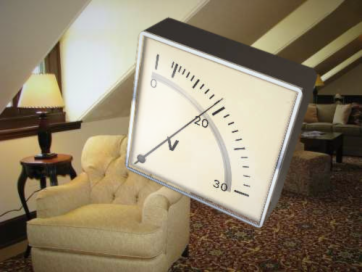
19 V
